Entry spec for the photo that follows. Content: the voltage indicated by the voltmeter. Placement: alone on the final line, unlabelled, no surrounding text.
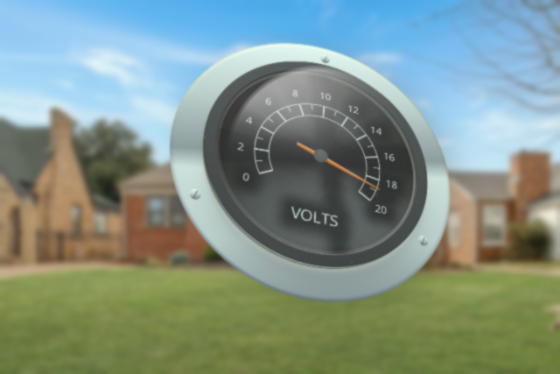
19 V
